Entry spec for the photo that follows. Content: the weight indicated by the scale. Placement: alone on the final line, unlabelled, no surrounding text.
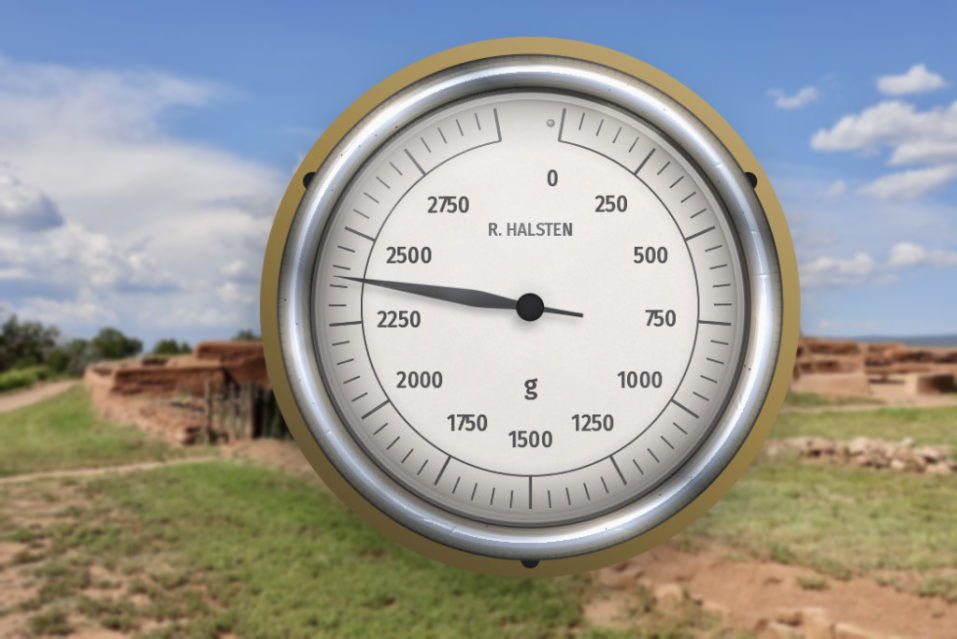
2375 g
